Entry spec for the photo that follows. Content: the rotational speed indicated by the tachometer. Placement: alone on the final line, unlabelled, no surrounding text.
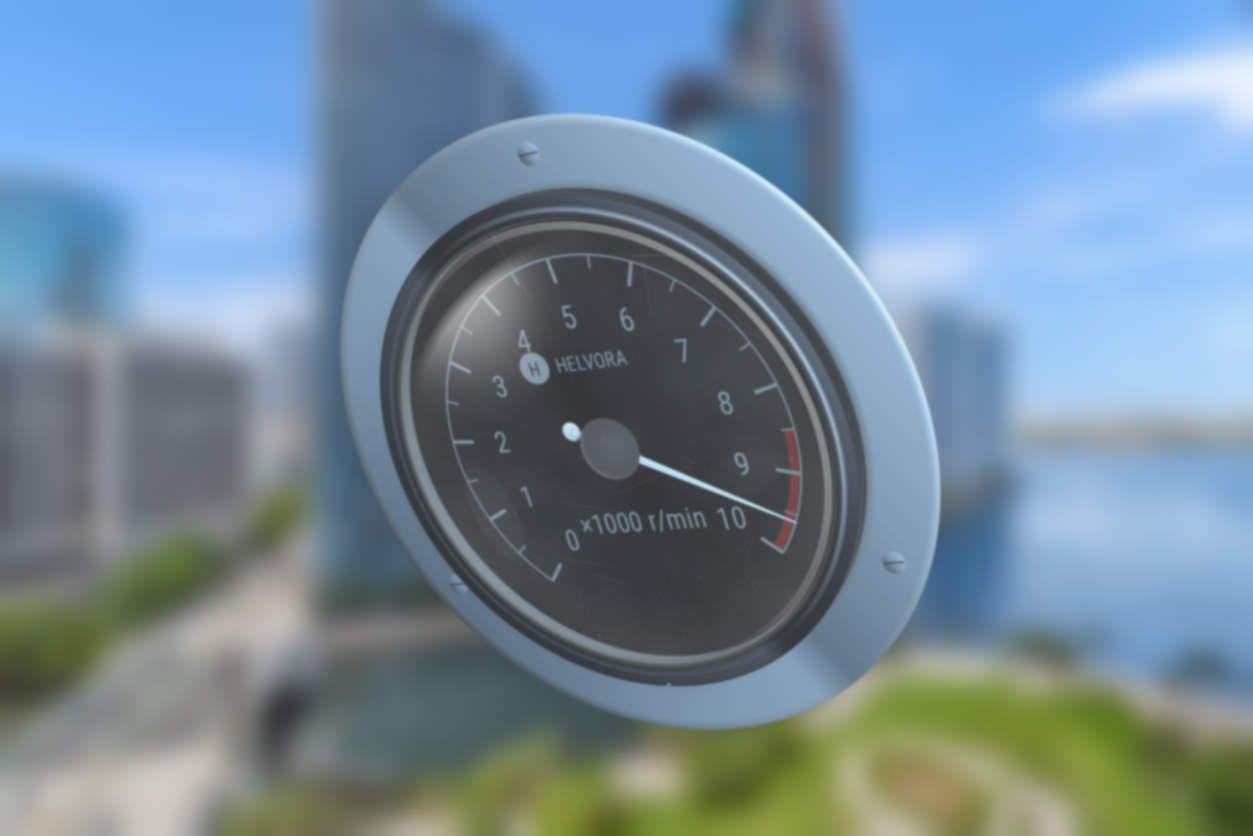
9500 rpm
